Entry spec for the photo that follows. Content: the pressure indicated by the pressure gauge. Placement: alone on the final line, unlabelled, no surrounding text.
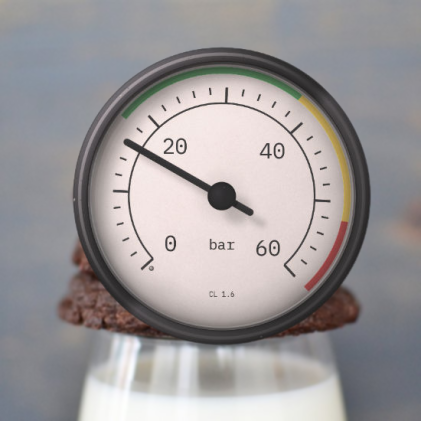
16 bar
